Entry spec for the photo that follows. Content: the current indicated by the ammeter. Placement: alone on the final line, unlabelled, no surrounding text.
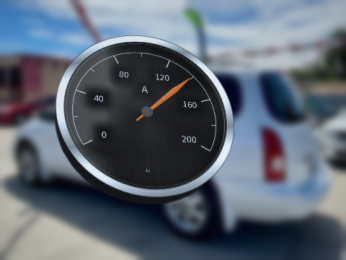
140 A
